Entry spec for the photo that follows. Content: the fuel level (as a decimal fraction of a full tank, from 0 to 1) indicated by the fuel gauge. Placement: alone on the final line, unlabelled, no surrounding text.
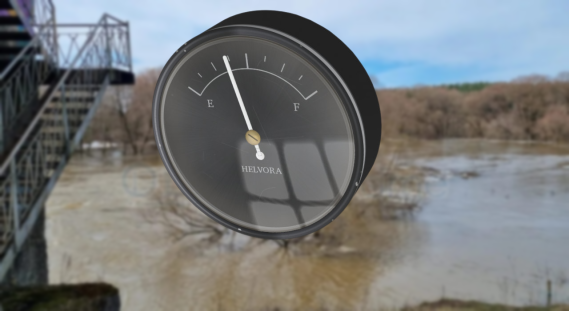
0.375
